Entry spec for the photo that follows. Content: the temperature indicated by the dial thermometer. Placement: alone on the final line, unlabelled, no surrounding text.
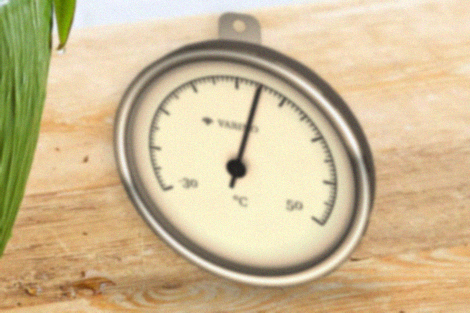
15 °C
